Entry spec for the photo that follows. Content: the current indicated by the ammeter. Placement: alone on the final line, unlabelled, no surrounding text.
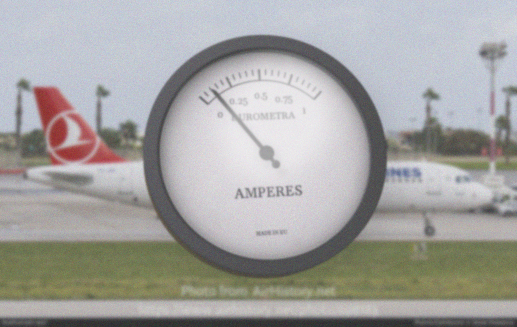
0.1 A
